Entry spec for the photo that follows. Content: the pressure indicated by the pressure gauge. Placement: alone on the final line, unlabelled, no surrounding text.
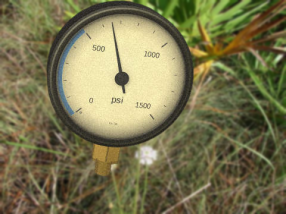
650 psi
